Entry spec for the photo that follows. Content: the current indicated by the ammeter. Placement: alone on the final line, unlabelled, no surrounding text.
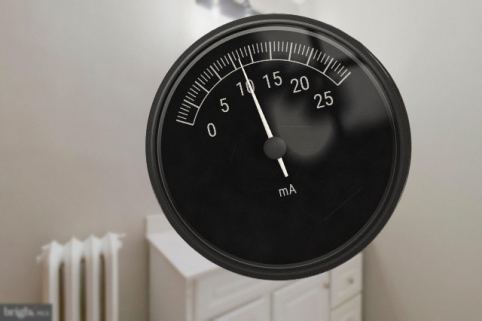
11 mA
